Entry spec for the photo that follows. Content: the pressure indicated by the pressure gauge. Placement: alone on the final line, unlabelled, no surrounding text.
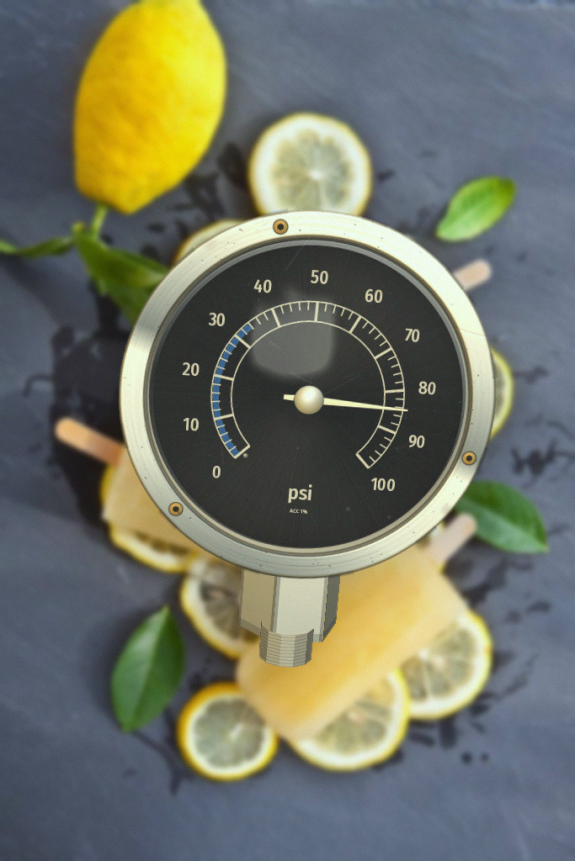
84 psi
